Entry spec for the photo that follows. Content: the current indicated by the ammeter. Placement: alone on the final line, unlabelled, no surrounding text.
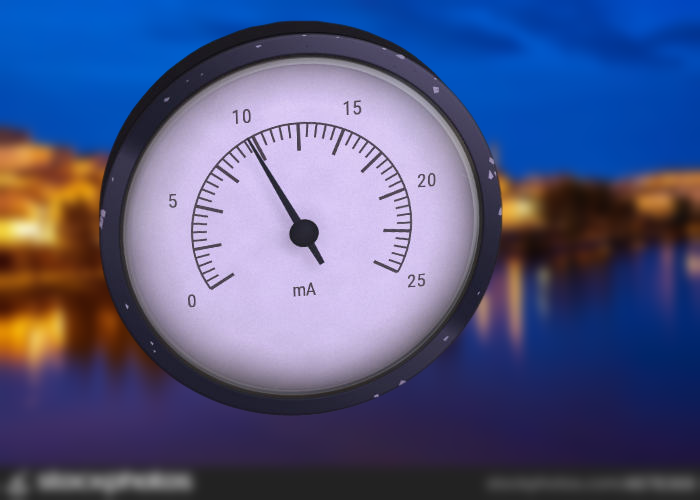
9.75 mA
